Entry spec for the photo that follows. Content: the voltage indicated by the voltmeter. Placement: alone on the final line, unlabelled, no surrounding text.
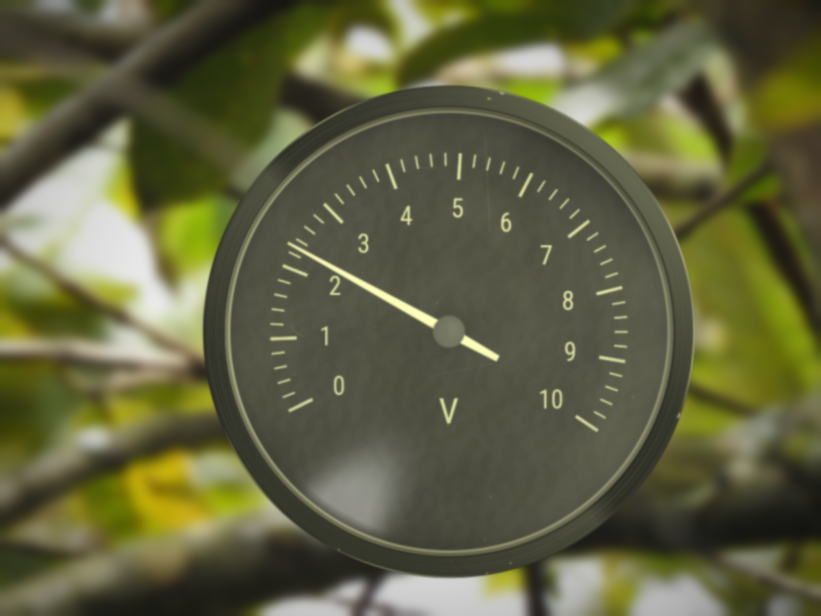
2.3 V
